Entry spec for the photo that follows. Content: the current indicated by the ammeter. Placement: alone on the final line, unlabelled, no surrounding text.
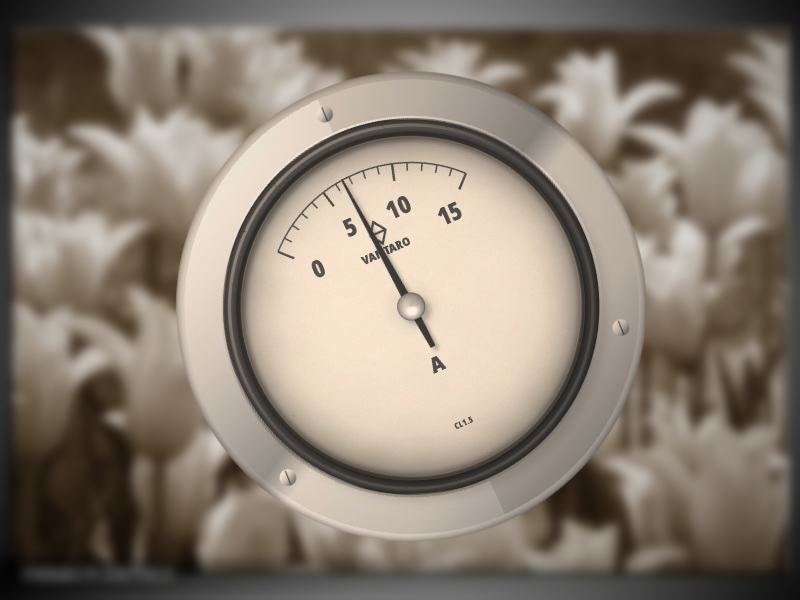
6.5 A
